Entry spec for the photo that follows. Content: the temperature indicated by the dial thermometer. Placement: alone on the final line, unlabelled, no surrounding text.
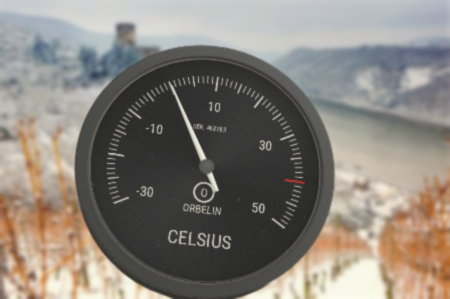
0 °C
